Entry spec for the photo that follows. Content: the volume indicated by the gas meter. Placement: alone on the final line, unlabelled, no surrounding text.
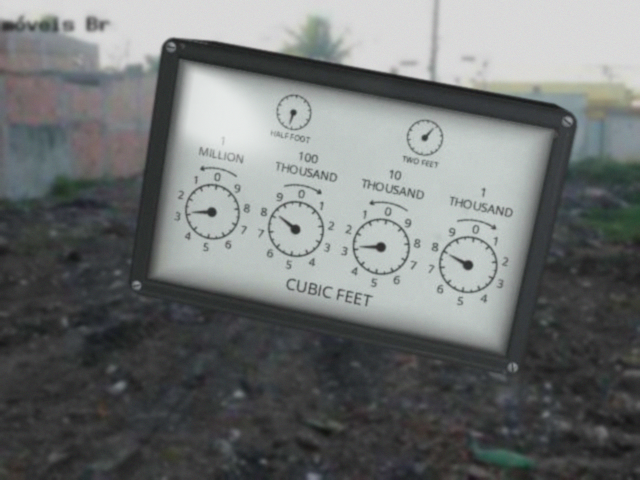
282800 ft³
